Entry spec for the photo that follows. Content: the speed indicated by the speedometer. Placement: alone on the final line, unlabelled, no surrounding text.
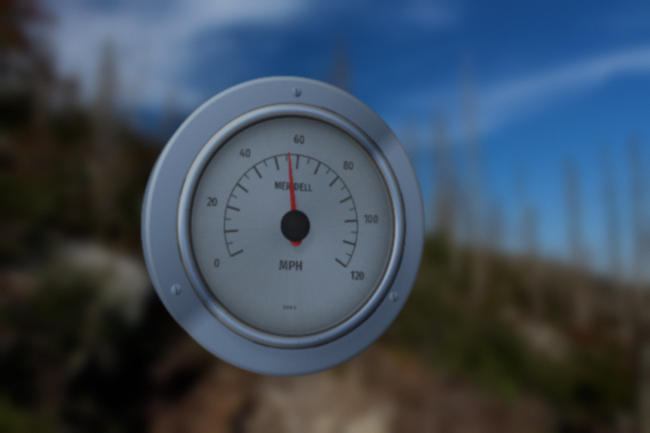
55 mph
